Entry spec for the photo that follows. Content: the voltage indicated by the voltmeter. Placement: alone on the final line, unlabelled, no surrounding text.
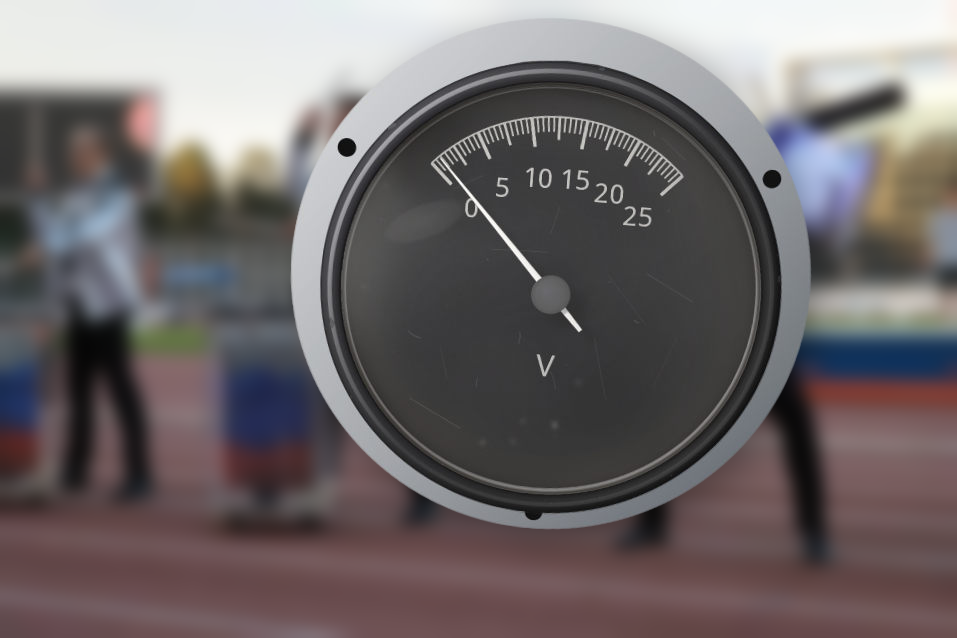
1 V
